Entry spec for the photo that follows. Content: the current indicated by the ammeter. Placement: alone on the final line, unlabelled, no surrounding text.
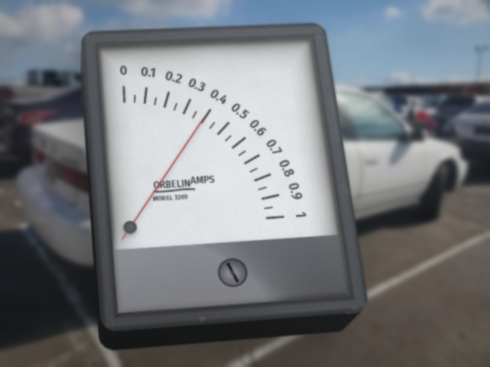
0.4 A
